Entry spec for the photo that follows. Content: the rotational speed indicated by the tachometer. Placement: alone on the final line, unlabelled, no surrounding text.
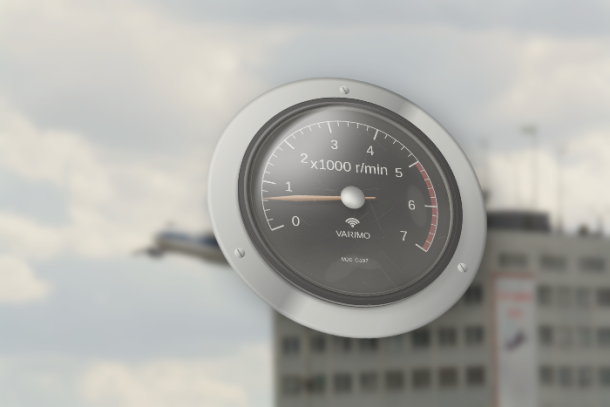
600 rpm
